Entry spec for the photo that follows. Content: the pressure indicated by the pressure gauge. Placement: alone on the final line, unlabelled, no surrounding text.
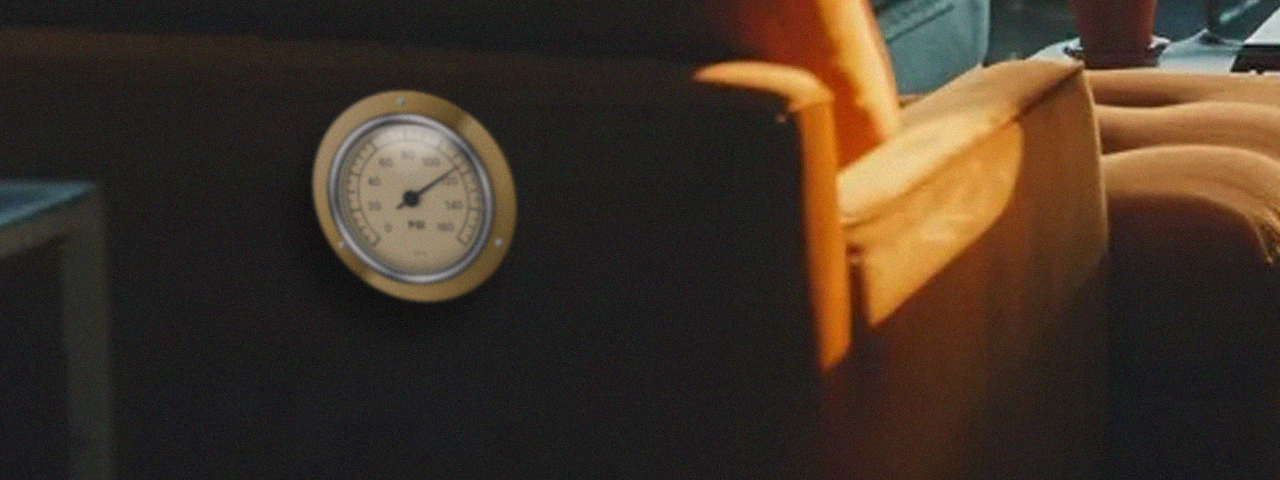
115 psi
